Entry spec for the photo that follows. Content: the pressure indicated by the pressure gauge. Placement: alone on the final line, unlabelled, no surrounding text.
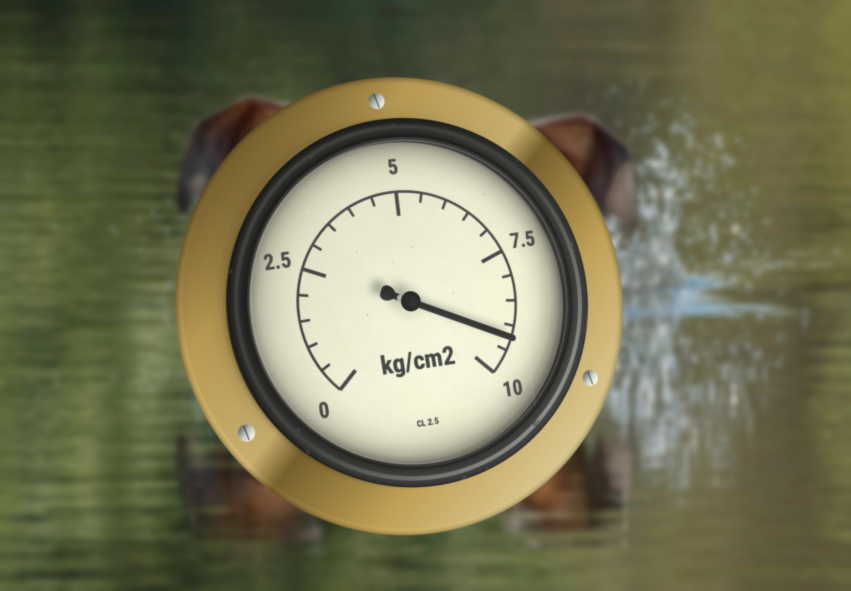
9.25 kg/cm²
